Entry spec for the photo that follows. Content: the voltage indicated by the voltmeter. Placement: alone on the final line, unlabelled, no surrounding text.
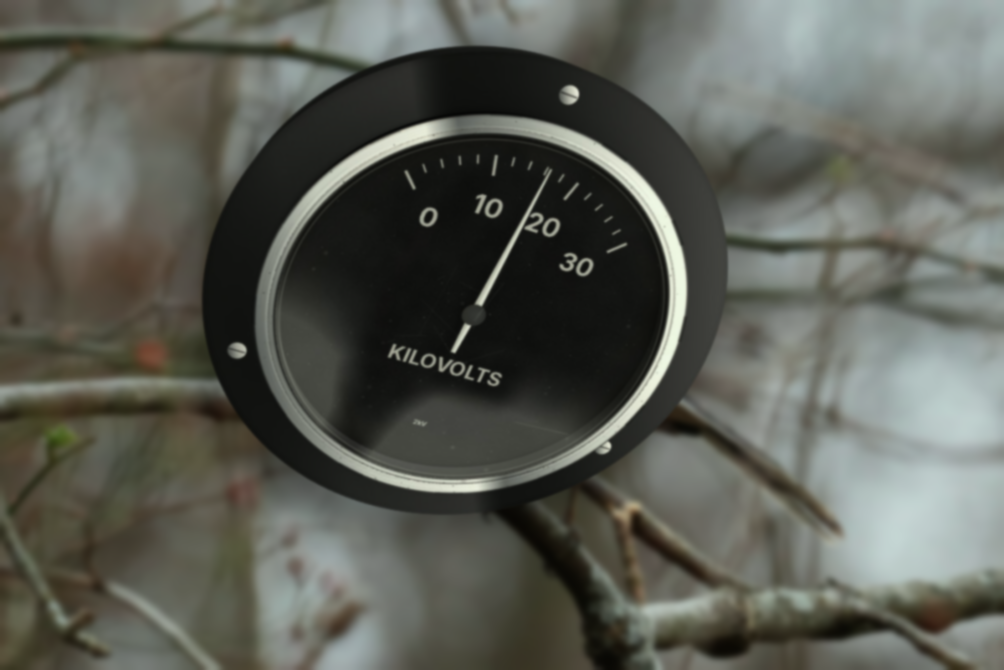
16 kV
